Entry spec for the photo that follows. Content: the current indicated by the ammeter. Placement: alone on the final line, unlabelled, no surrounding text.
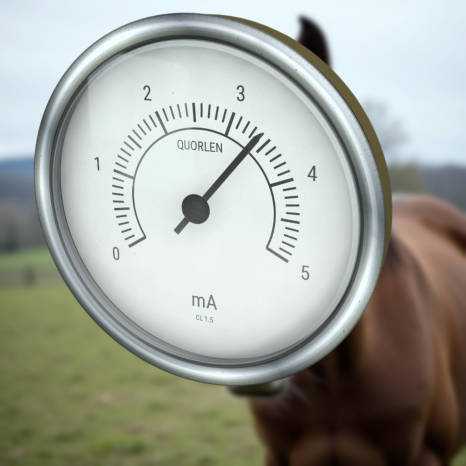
3.4 mA
